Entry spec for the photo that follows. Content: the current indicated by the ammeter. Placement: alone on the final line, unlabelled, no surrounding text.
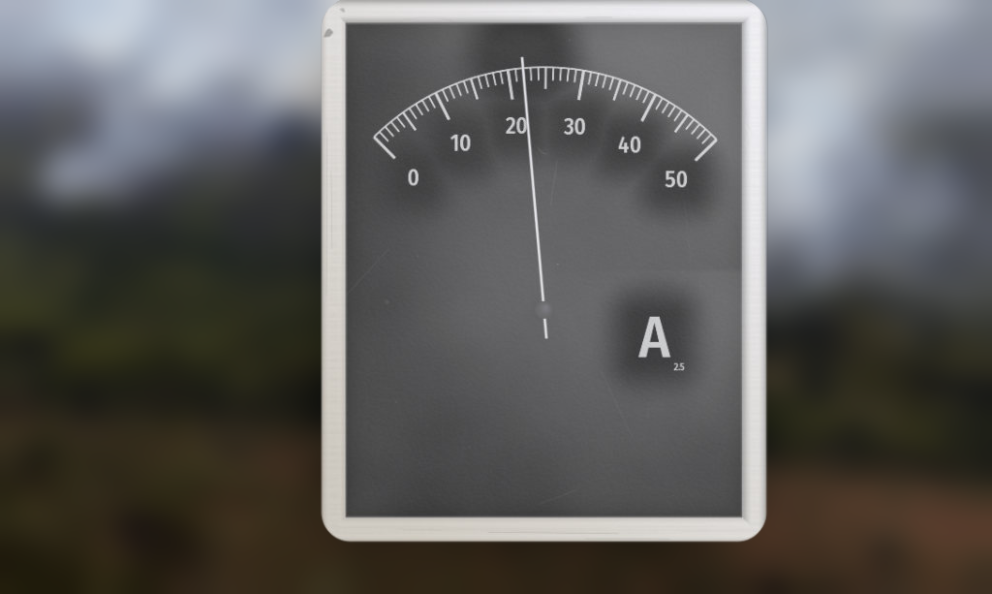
22 A
